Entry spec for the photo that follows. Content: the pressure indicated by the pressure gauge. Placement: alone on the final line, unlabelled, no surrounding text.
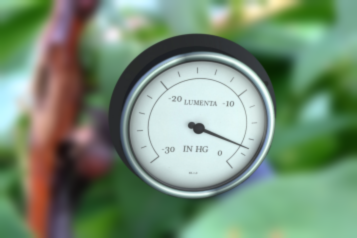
-3 inHg
